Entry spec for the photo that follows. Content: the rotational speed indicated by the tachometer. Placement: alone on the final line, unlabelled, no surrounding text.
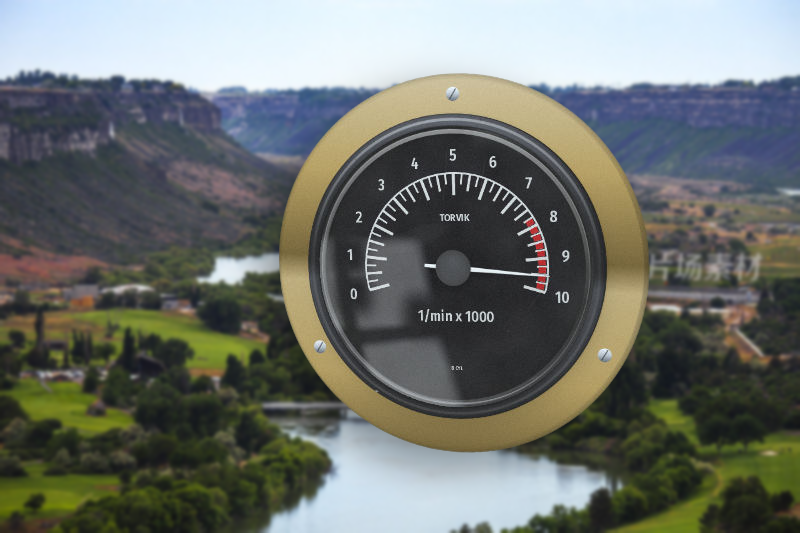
9500 rpm
